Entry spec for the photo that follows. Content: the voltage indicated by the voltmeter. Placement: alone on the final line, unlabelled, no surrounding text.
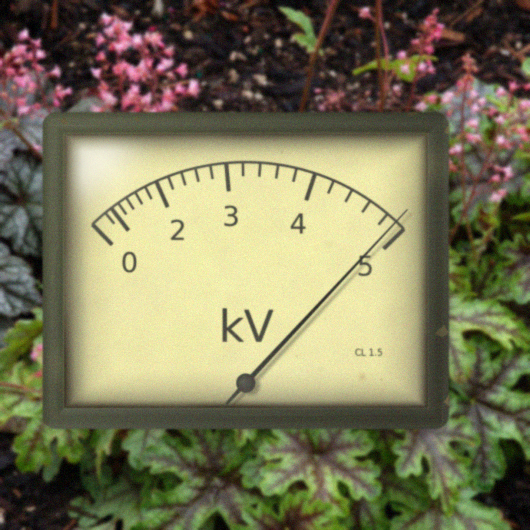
4.9 kV
